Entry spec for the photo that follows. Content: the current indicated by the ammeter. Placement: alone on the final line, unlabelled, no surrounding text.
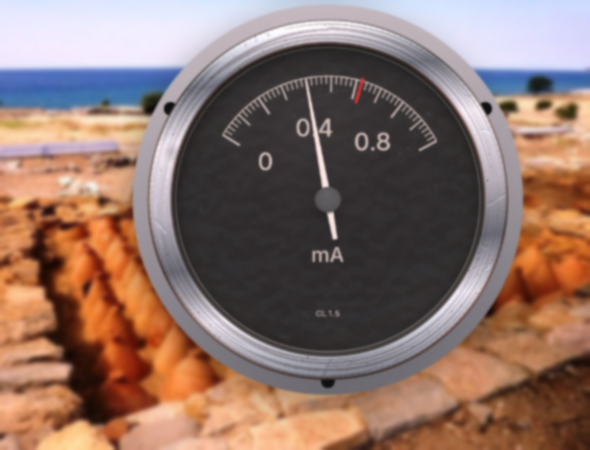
0.4 mA
